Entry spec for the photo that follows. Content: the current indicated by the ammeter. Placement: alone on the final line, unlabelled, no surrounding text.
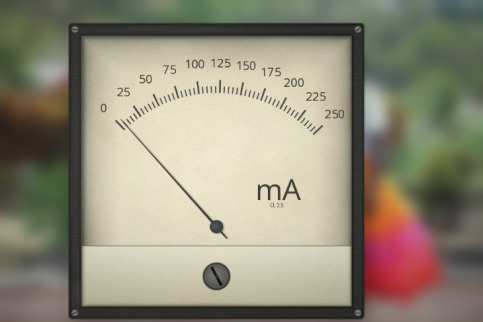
5 mA
